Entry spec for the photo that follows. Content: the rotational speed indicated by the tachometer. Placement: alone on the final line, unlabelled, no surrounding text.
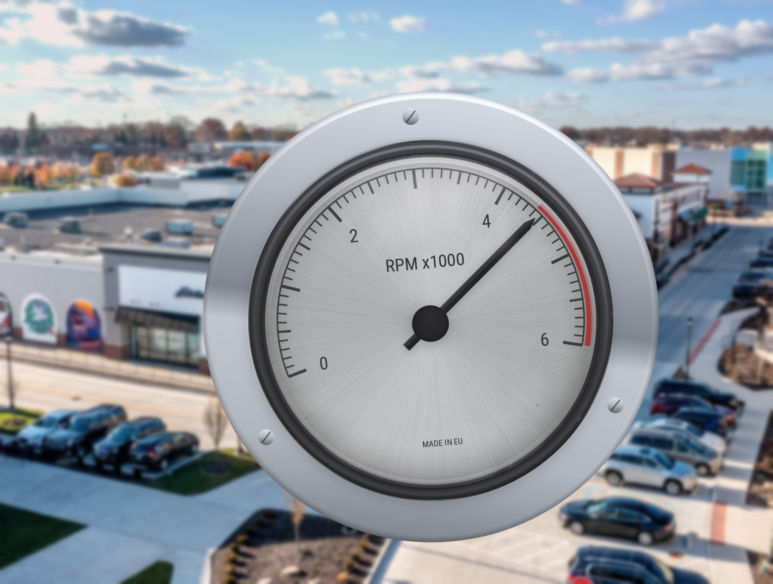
4450 rpm
